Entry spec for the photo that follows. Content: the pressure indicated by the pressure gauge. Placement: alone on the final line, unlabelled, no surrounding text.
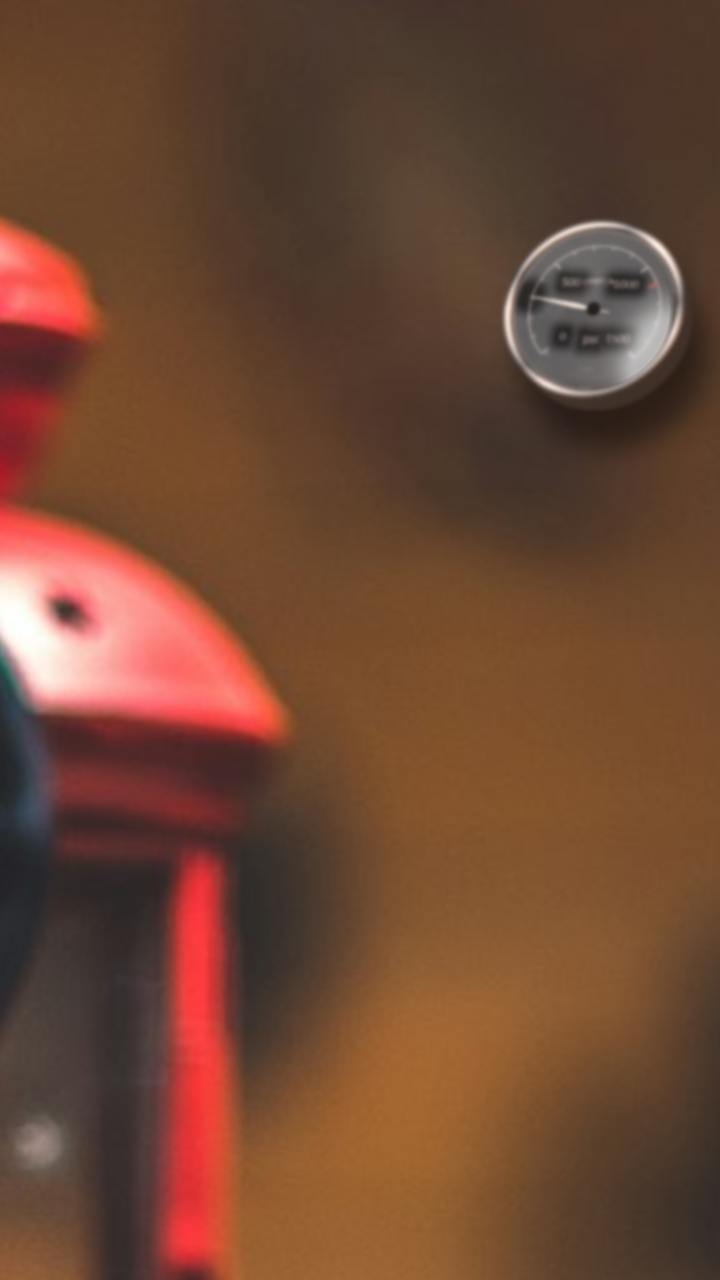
300 psi
